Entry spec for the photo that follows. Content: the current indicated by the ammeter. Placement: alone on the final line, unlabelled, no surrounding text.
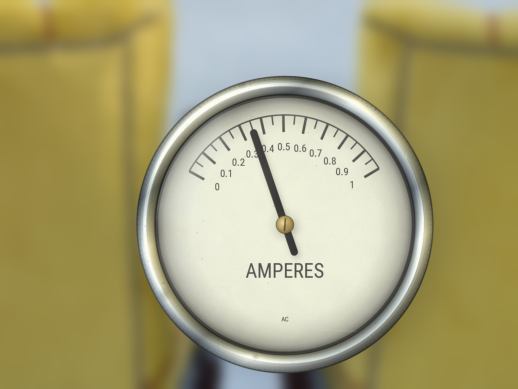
0.35 A
